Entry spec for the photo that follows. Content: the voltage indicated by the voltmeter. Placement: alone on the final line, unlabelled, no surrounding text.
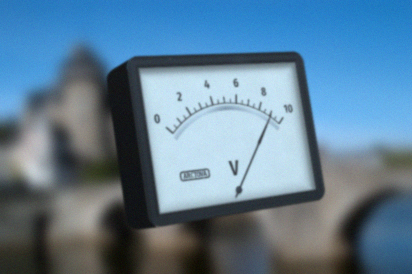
9 V
